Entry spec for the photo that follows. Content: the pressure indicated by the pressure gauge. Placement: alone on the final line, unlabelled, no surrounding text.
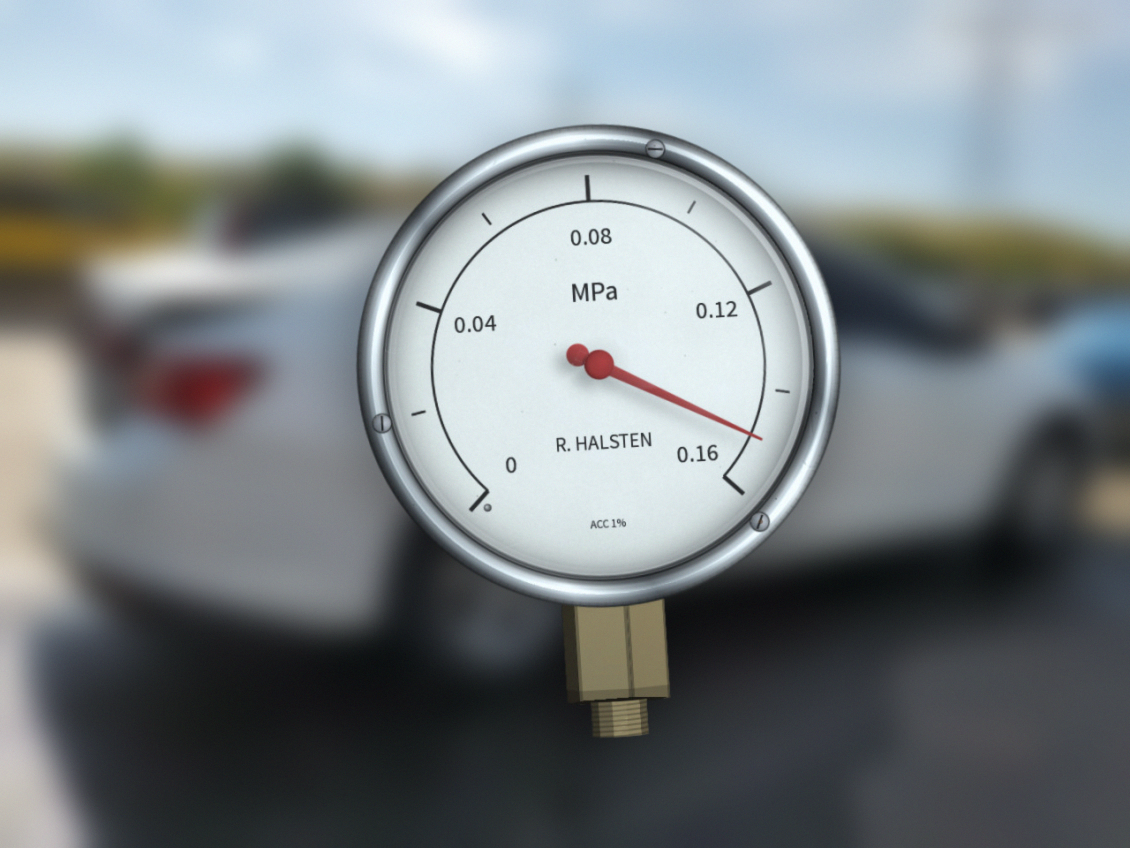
0.15 MPa
